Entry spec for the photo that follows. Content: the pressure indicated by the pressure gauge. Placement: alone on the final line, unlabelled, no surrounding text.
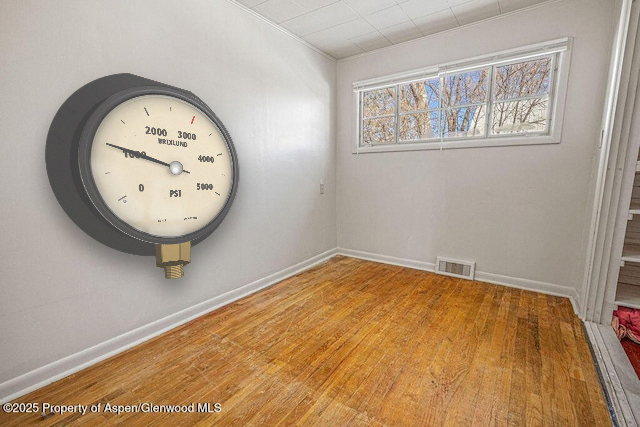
1000 psi
